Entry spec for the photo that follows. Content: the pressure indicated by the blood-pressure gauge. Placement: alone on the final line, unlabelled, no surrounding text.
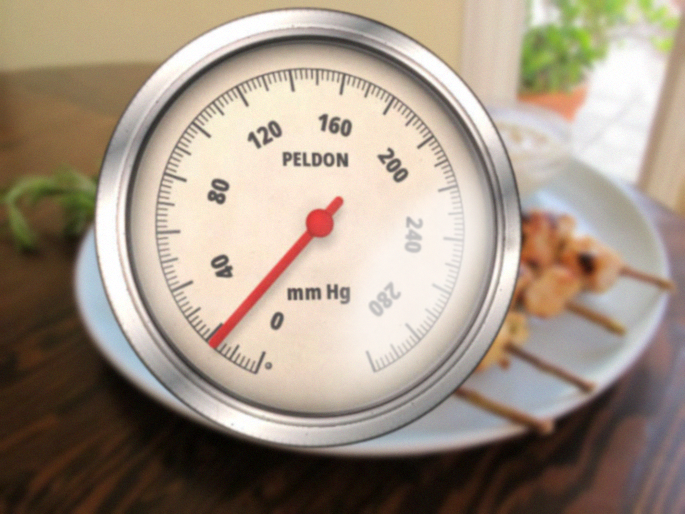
18 mmHg
